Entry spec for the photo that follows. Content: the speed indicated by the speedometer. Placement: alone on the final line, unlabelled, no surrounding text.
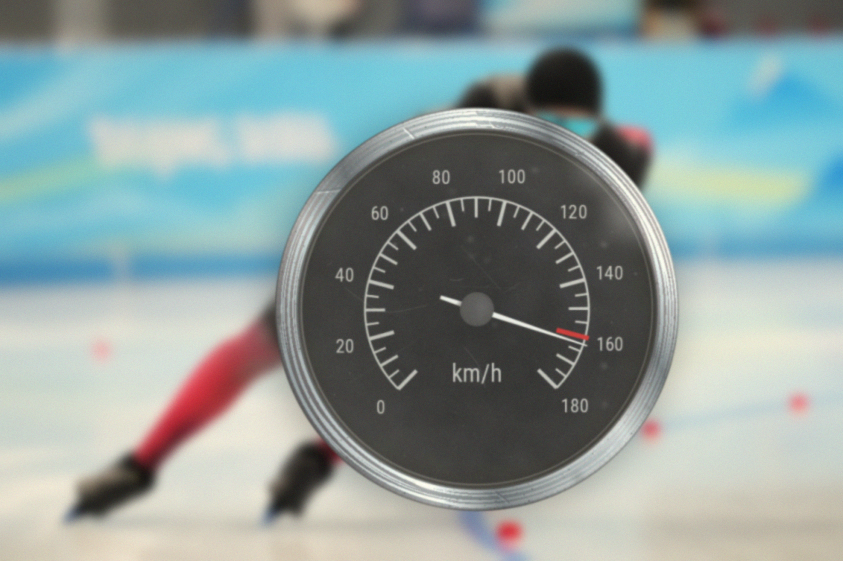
162.5 km/h
